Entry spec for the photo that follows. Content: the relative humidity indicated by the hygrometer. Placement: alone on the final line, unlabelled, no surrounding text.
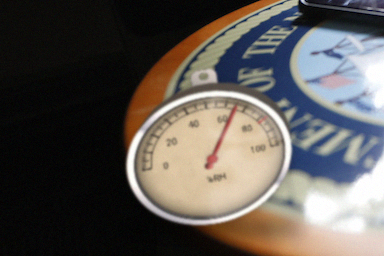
65 %
